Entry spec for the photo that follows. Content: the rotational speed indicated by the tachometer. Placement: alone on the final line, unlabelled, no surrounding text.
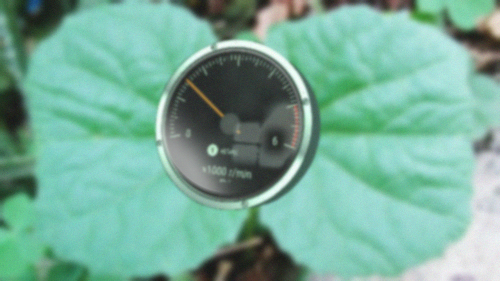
1500 rpm
